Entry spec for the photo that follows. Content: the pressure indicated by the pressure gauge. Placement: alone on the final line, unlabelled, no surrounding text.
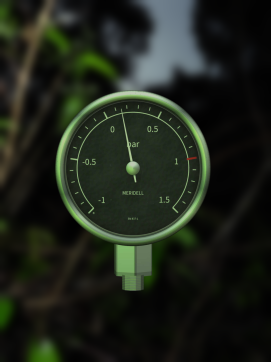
0.15 bar
